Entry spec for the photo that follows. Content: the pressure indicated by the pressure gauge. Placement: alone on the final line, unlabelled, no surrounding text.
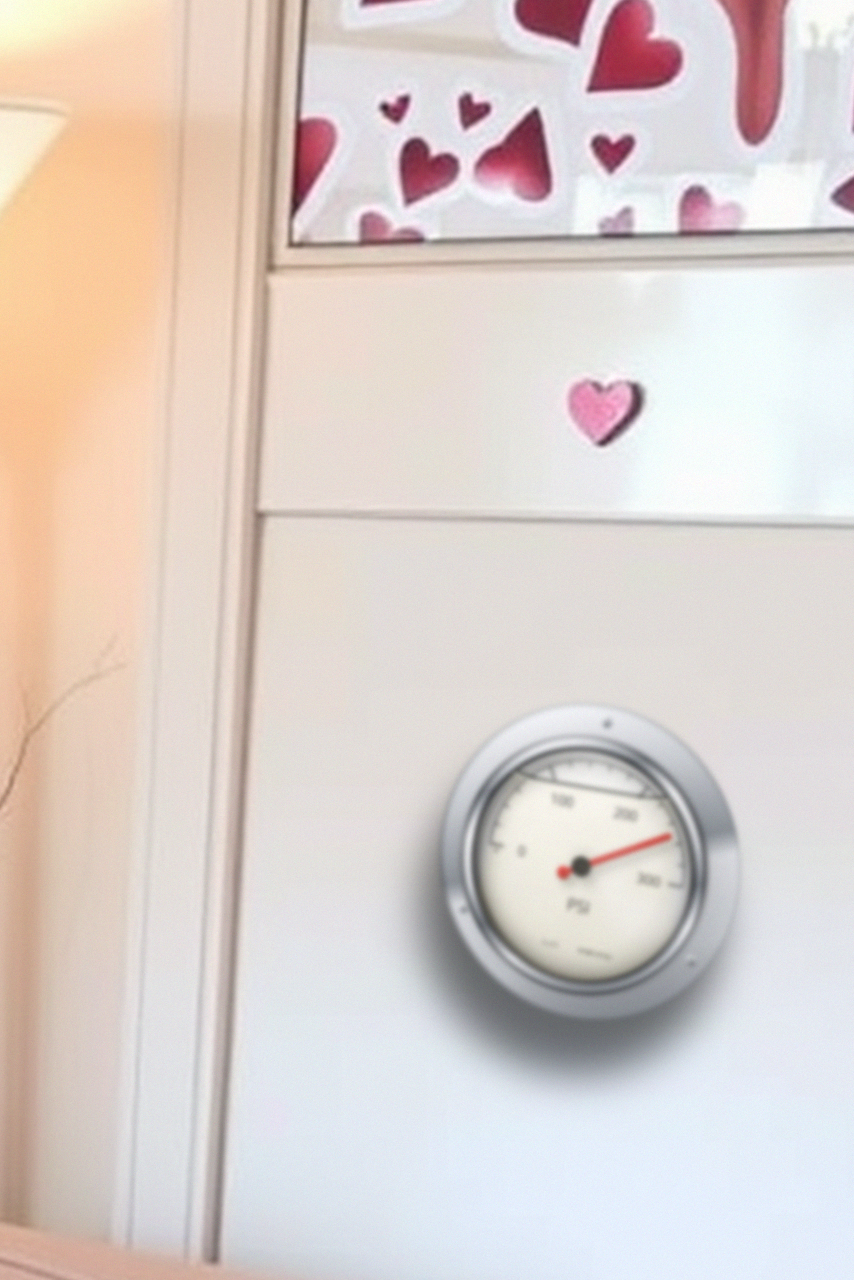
250 psi
